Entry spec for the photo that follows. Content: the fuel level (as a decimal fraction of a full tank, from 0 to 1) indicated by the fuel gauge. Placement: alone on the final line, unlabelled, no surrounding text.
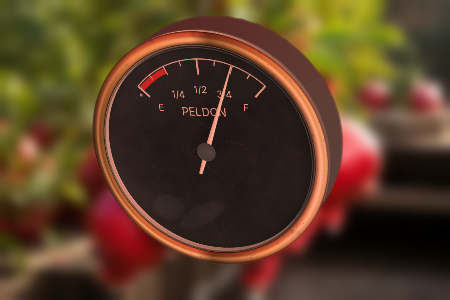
0.75
